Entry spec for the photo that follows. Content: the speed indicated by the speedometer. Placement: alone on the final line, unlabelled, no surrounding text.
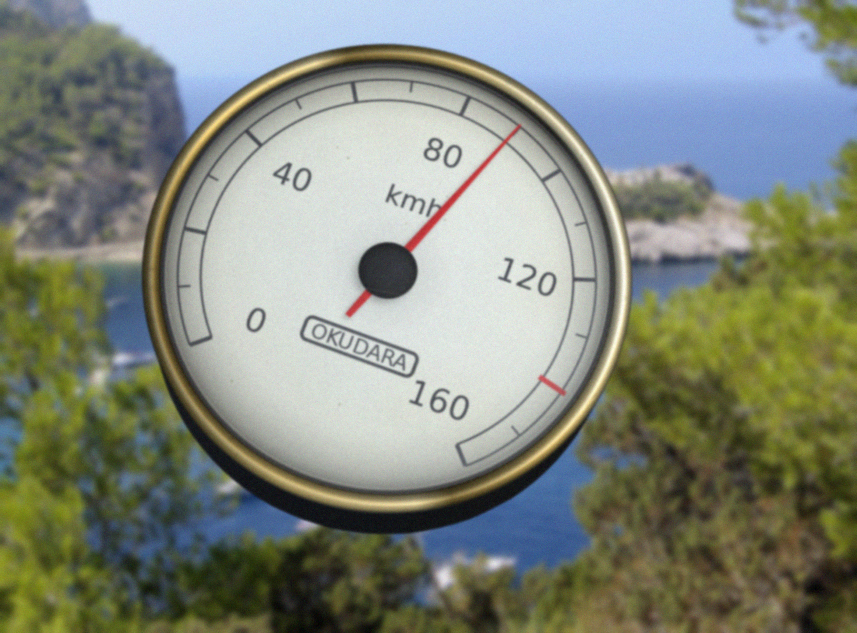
90 km/h
